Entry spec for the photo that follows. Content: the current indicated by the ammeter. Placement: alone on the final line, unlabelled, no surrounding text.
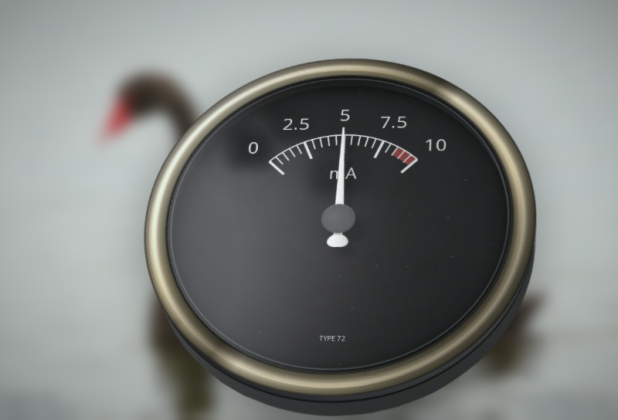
5 mA
